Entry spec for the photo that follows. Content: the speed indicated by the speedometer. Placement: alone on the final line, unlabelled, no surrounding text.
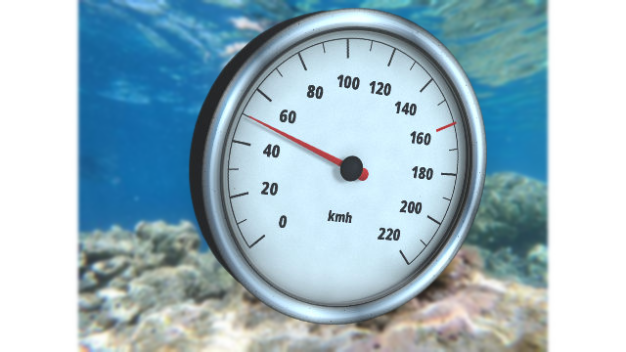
50 km/h
